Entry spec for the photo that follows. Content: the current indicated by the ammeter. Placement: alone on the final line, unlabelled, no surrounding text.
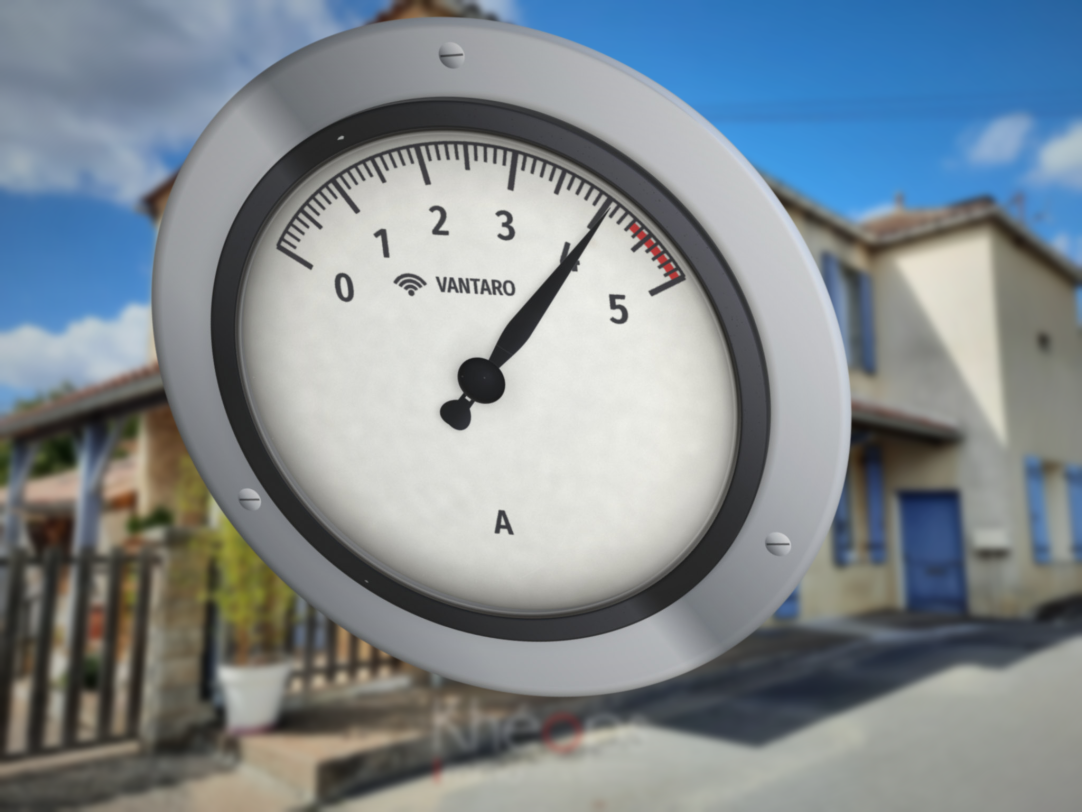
4.05 A
